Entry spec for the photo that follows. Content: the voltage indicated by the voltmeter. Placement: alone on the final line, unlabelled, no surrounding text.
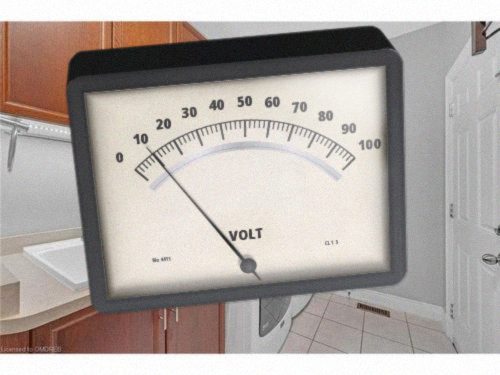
10 V
